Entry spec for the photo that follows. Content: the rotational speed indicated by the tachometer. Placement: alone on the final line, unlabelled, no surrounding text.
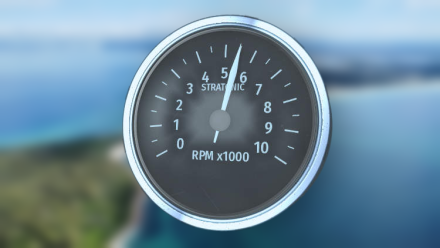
5500 rpm
